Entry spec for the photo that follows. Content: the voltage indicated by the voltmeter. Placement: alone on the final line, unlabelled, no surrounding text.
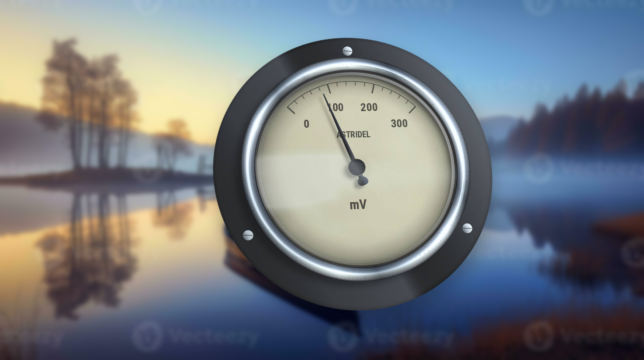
80 mV
